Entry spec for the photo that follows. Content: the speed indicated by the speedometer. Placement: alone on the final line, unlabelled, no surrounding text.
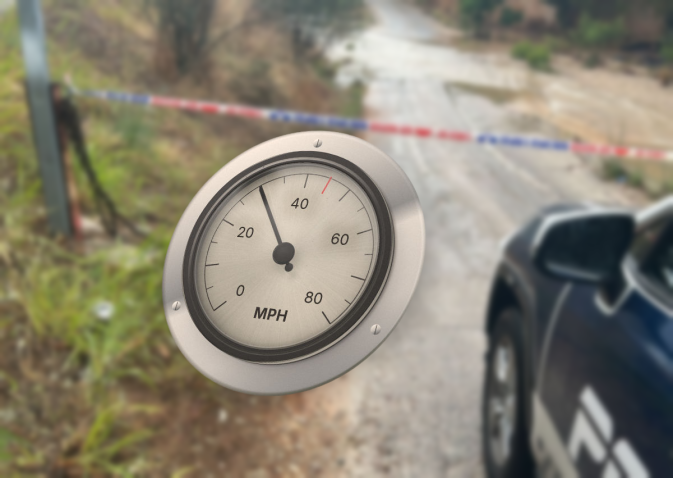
30 mph
